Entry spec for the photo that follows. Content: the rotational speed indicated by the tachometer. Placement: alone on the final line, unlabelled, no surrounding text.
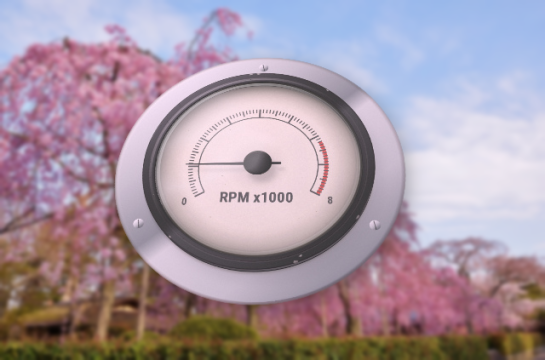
1000 rpm
